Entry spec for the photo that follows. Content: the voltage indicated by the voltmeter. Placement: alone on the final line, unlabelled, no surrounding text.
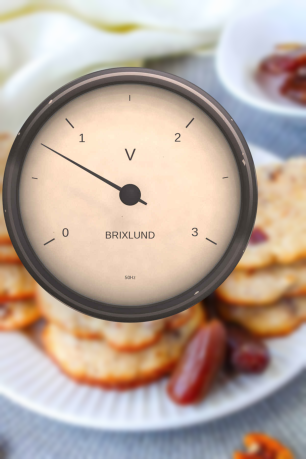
0.75 V
